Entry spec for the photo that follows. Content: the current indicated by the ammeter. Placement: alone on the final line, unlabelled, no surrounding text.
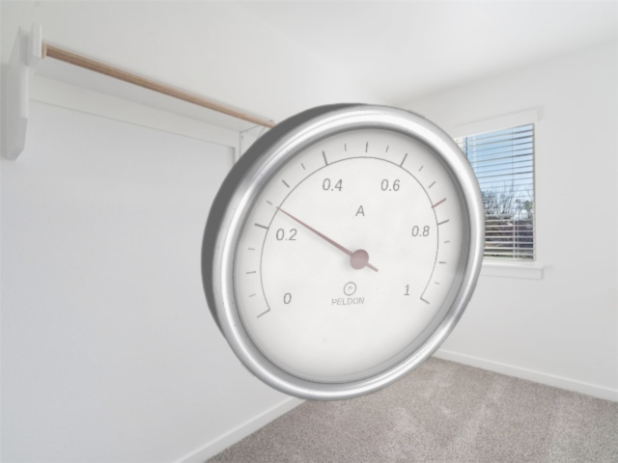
0.25 A
